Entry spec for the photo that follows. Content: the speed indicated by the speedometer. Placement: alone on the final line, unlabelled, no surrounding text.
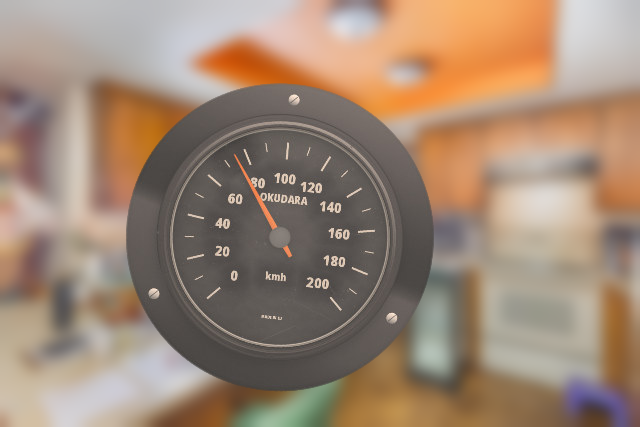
75 km/h
